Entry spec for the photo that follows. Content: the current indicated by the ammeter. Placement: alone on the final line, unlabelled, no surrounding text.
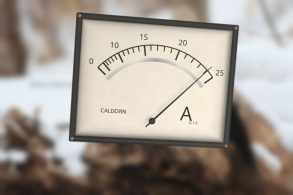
24 A
